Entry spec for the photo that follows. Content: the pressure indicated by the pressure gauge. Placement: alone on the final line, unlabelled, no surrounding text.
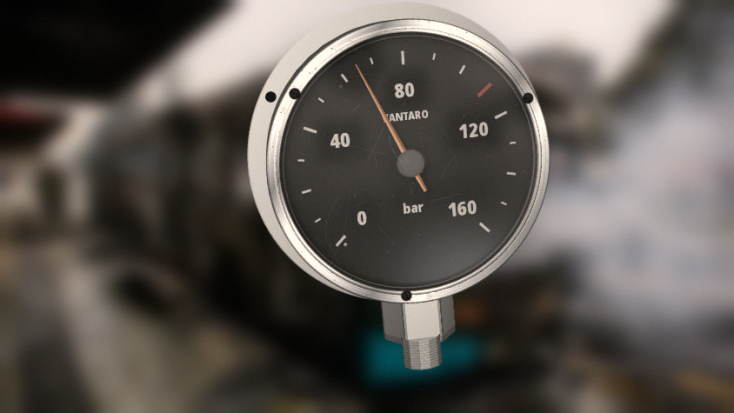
65 bar
